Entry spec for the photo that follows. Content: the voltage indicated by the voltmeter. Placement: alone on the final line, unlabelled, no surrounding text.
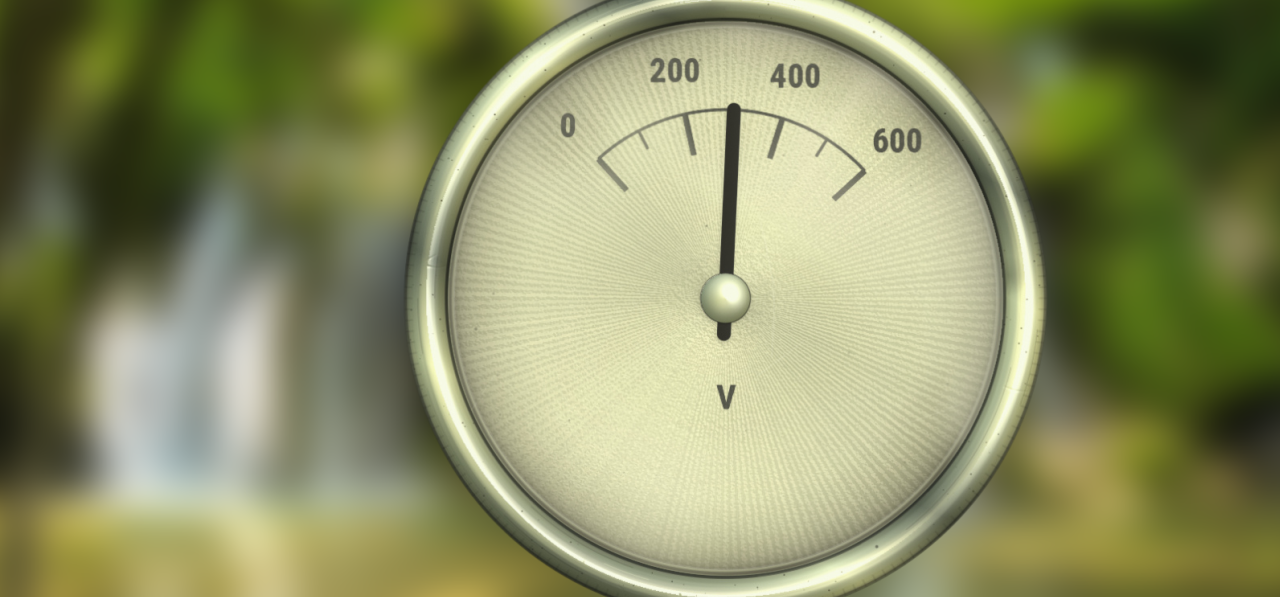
300 V
